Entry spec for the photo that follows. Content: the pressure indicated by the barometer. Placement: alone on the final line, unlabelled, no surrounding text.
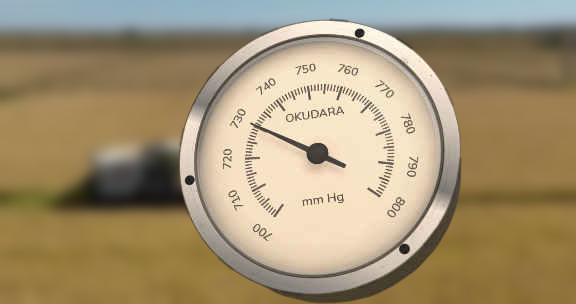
730 mmHg
